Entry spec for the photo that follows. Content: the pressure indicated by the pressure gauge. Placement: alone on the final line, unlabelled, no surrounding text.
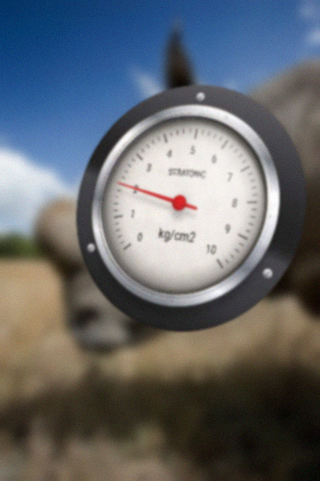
2 kg/cm²
